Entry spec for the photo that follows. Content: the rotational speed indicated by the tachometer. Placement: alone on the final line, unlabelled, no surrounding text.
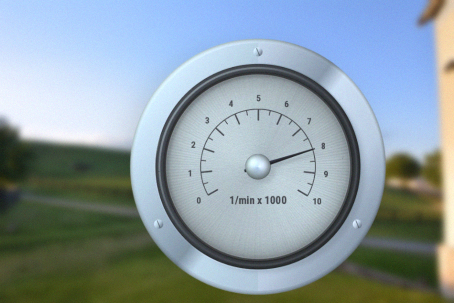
8000 rpm
